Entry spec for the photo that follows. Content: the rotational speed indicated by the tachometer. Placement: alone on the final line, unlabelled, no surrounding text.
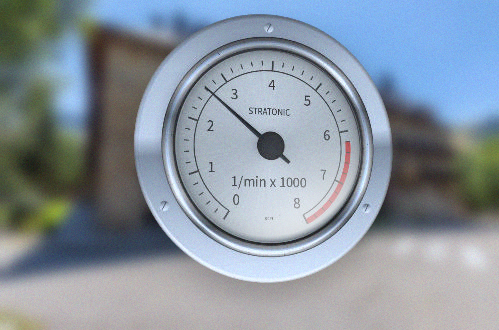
2600 rpm
